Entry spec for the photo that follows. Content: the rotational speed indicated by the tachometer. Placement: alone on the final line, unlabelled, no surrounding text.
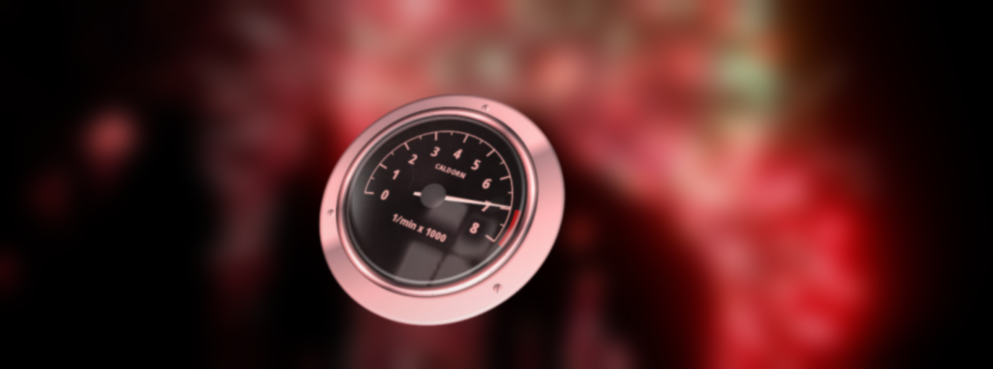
7000 rpm
